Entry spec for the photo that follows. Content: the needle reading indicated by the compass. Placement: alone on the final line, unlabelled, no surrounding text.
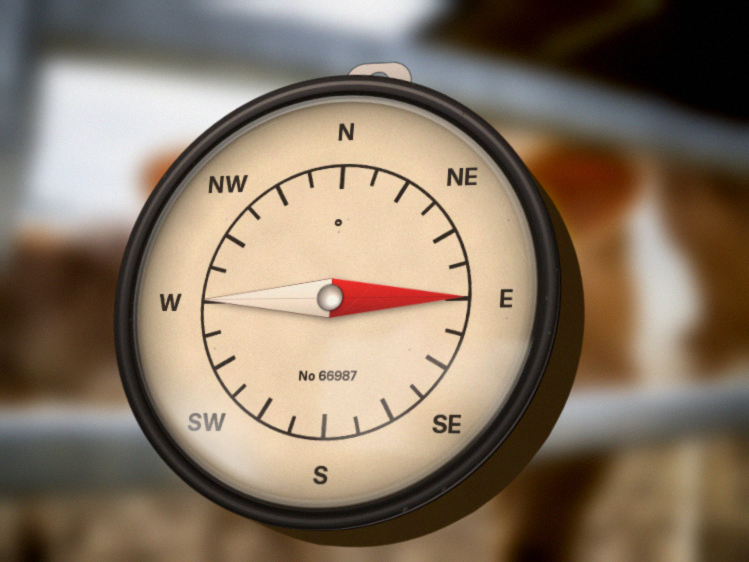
90 °
